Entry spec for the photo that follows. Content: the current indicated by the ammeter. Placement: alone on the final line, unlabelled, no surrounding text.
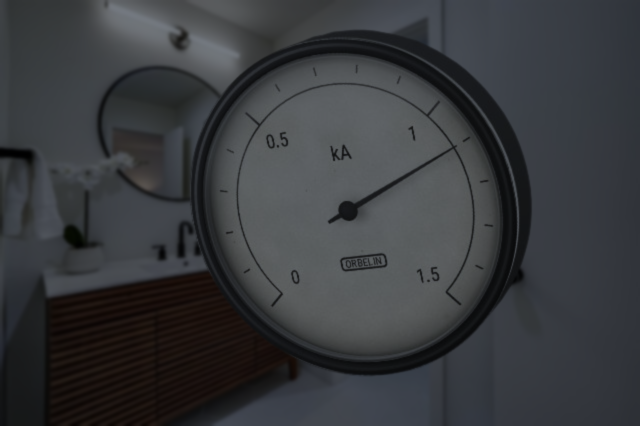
1.1 kA
